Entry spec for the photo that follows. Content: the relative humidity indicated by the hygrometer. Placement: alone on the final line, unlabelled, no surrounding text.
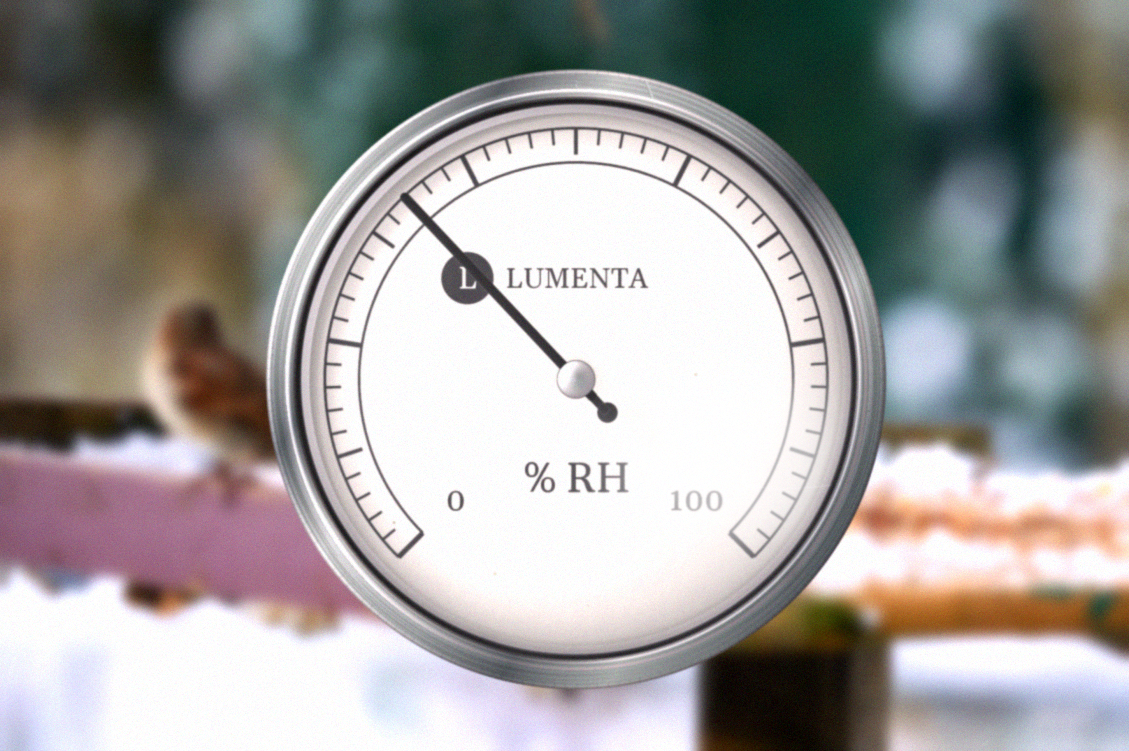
34 %
